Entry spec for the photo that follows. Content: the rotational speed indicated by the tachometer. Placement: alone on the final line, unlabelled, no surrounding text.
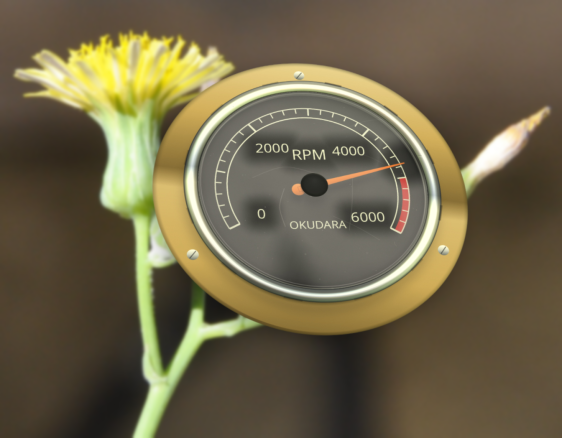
4800 rpm
